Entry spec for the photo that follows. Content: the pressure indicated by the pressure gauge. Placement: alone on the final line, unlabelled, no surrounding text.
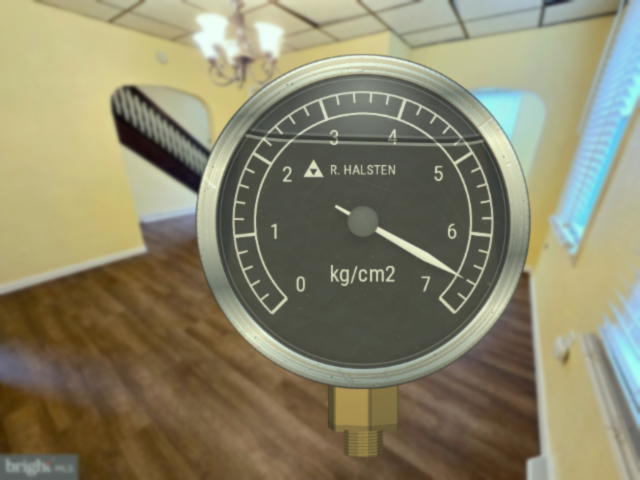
6.6 kg/cm²
